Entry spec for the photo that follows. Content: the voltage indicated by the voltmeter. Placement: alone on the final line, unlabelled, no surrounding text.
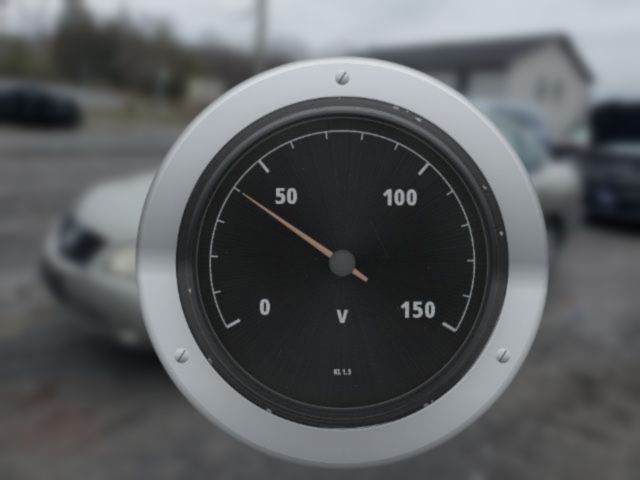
40 V
